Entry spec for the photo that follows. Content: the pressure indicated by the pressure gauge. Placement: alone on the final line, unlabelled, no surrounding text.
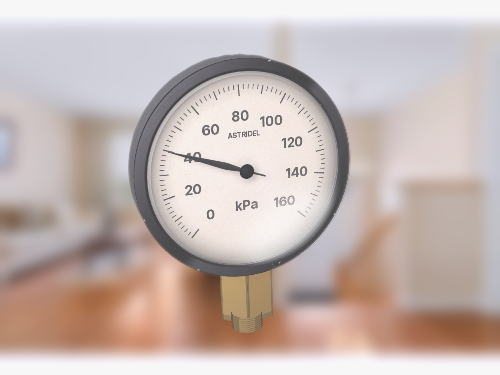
40 kPa
